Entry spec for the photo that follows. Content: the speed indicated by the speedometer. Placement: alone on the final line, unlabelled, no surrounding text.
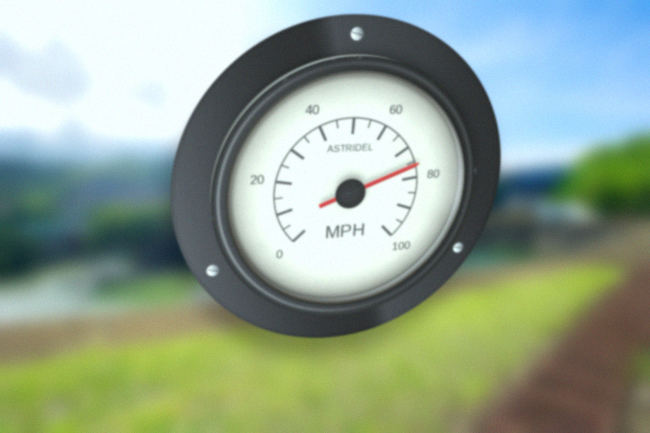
75 mph
